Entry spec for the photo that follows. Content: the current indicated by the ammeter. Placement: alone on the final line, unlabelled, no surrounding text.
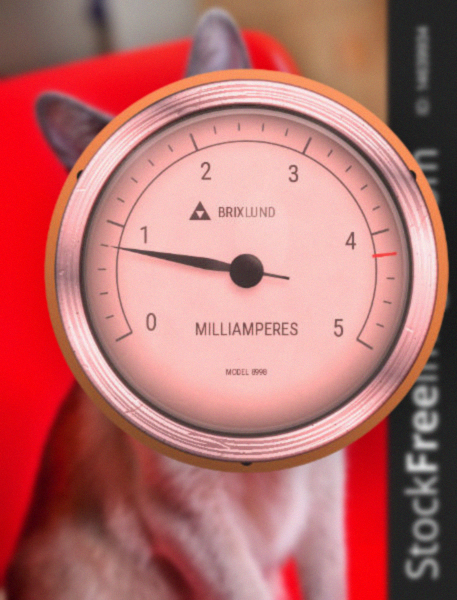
0.8 mA
